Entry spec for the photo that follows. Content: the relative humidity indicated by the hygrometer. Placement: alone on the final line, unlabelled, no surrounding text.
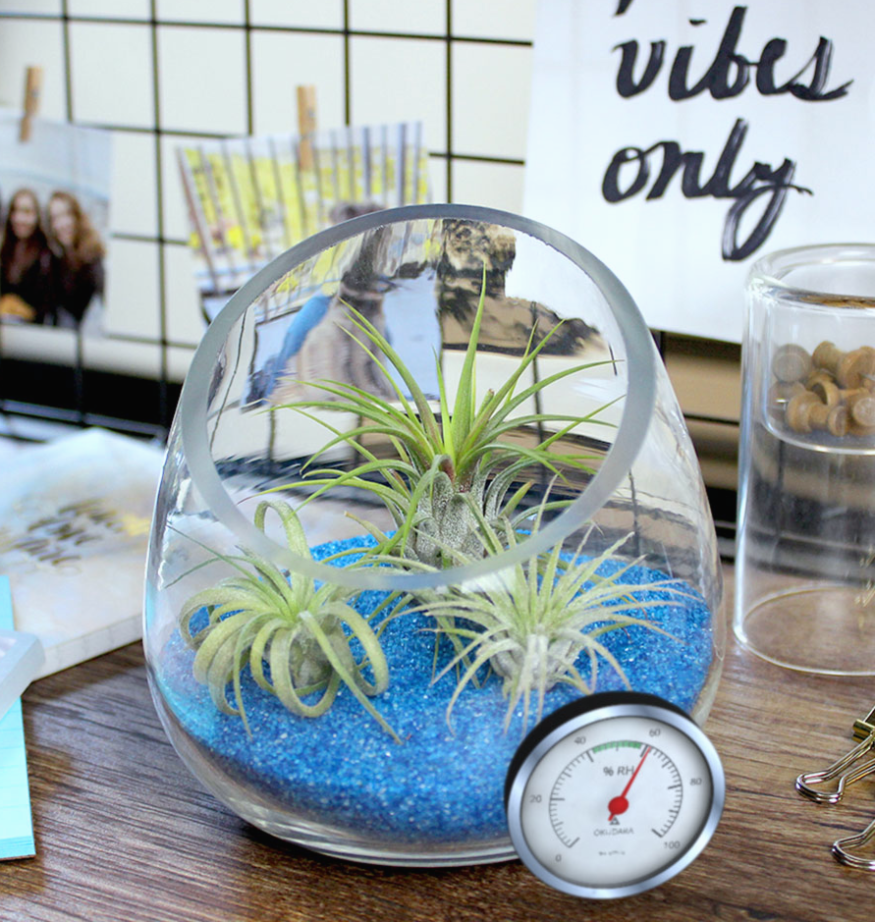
60 %
